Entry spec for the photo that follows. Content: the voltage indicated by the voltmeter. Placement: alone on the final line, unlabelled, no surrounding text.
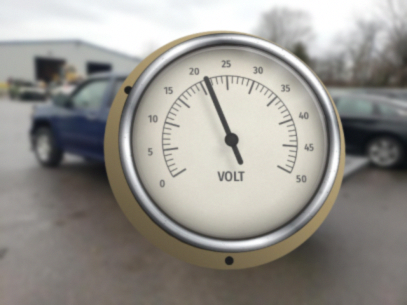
21 V
